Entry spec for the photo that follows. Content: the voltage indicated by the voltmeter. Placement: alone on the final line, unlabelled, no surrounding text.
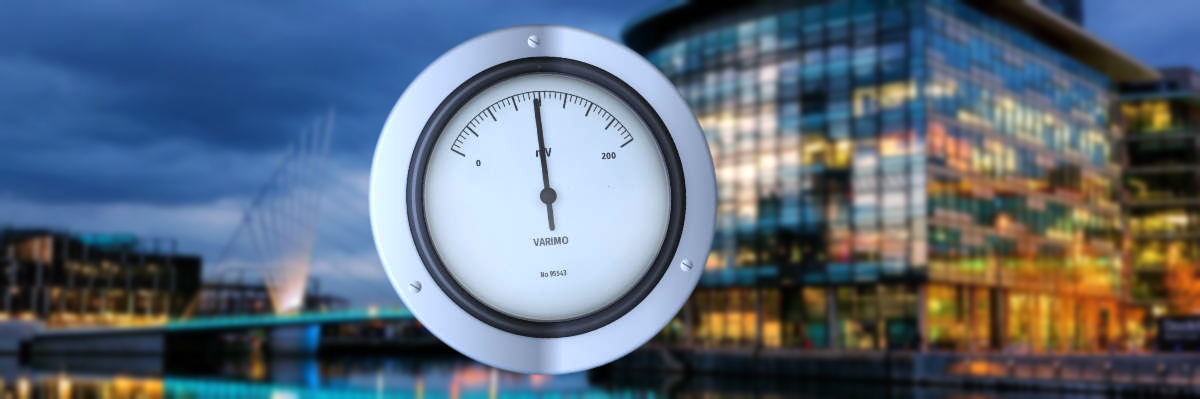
95 mV
